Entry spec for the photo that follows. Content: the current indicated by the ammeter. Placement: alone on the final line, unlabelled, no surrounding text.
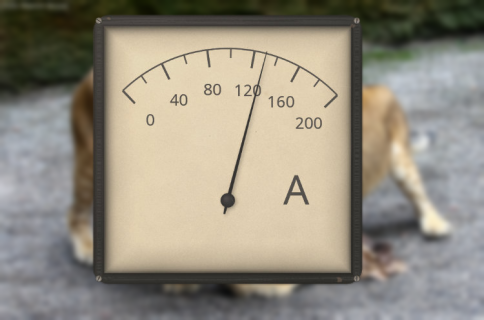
130 A
